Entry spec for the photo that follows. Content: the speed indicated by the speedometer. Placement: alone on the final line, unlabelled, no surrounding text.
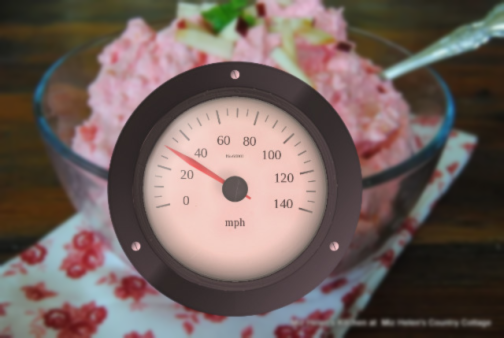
30 mph
